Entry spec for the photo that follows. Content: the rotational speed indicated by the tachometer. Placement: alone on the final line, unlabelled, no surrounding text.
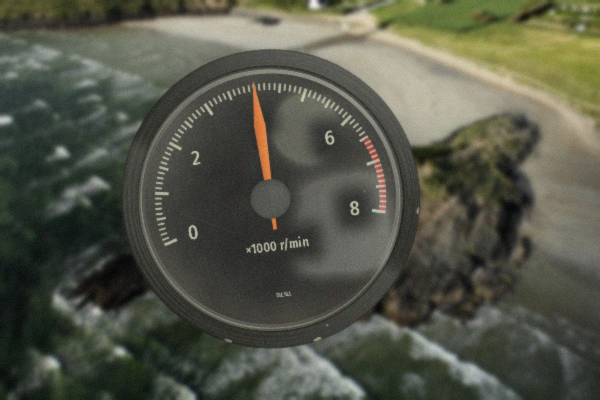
4000 rpm
